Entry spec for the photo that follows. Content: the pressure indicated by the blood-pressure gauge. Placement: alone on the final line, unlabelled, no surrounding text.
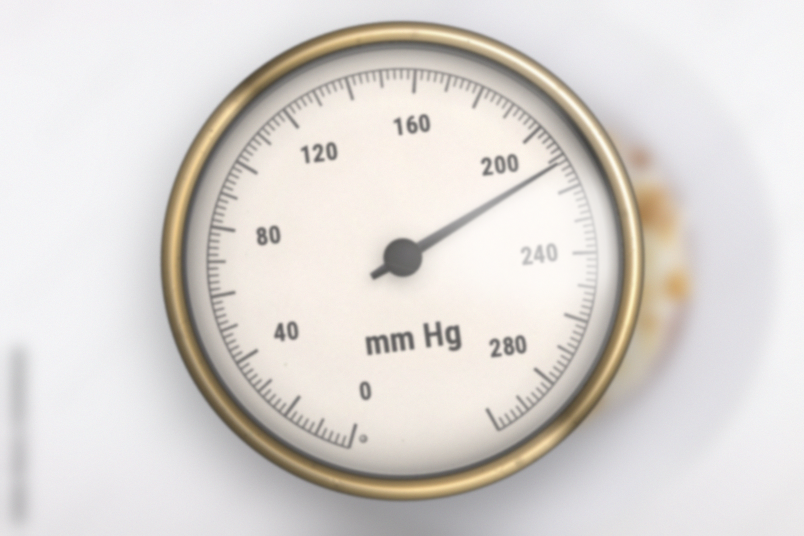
212 mmHg
